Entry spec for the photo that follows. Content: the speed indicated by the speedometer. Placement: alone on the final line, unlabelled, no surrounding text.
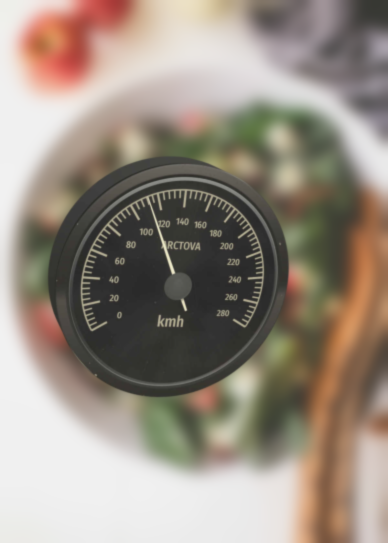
112 km/h
